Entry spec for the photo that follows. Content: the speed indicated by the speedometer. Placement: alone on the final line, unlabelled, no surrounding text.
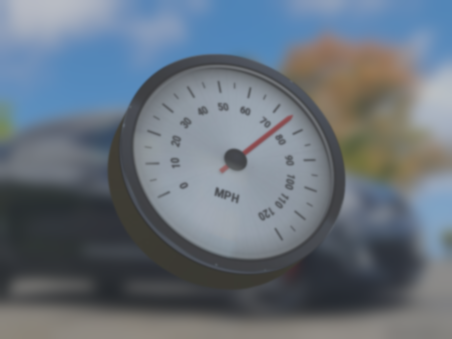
75 mph
